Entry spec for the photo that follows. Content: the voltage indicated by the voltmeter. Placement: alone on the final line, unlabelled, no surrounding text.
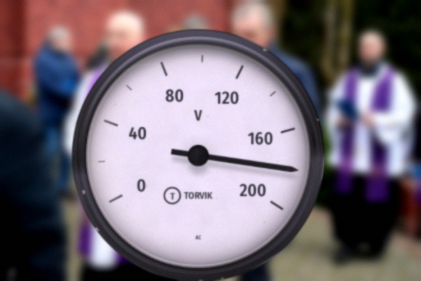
180 V
